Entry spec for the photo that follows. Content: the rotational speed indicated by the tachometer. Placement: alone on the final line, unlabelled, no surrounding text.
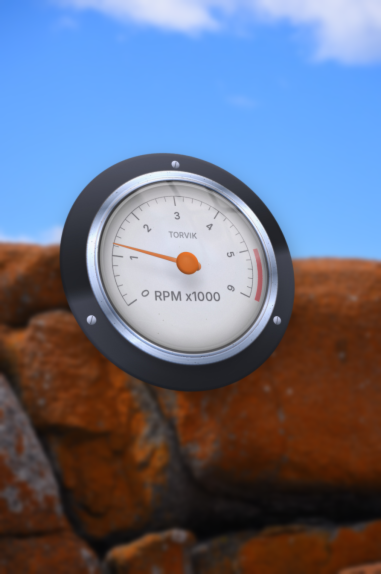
1200 rpm
